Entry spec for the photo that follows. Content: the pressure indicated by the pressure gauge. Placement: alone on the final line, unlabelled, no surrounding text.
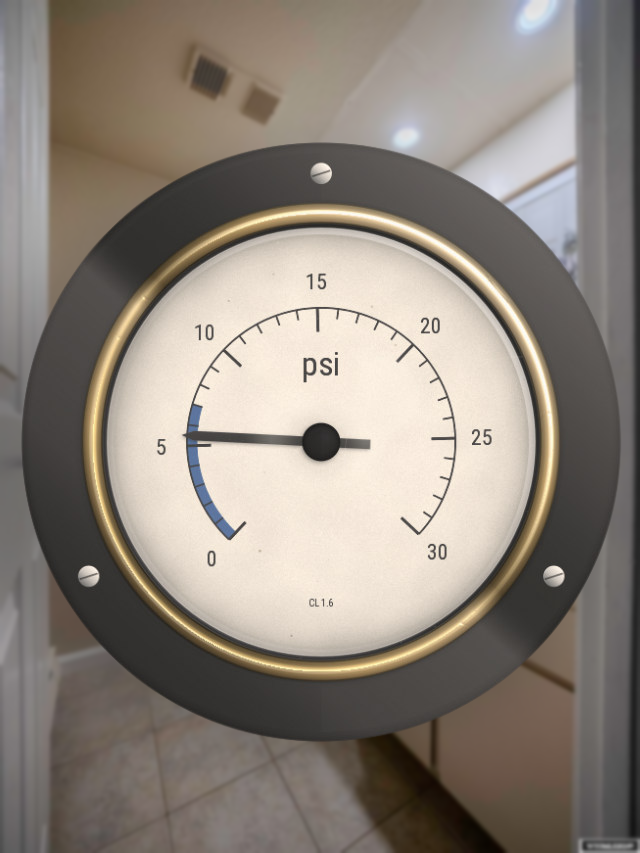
5.5 psi
